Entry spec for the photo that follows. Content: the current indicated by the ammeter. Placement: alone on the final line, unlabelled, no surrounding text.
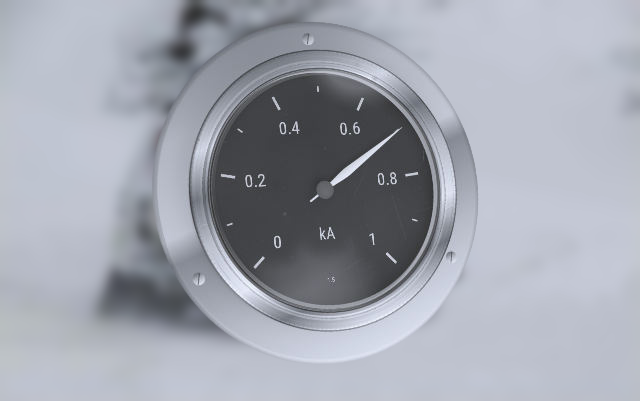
0.7 kA
